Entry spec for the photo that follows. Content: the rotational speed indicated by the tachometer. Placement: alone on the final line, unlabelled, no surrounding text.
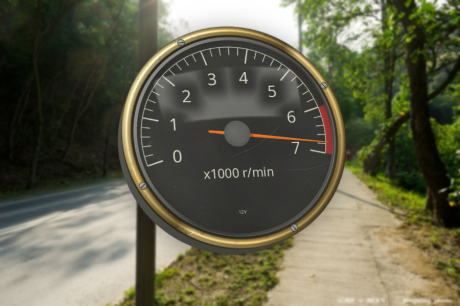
6800 rpm
